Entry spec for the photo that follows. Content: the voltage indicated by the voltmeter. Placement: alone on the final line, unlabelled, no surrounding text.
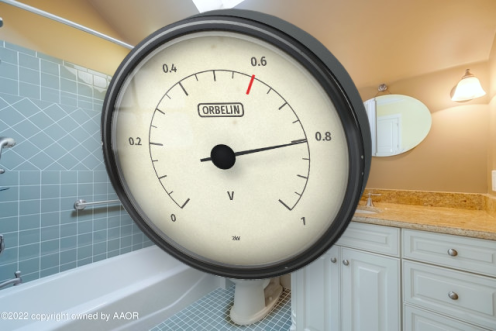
0.8 V
